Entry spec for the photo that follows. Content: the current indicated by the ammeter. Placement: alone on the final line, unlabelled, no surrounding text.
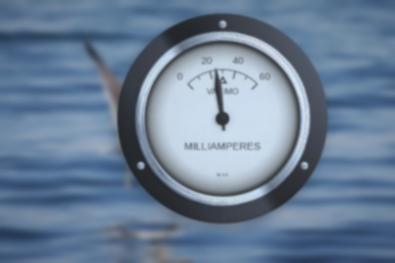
25 mA
